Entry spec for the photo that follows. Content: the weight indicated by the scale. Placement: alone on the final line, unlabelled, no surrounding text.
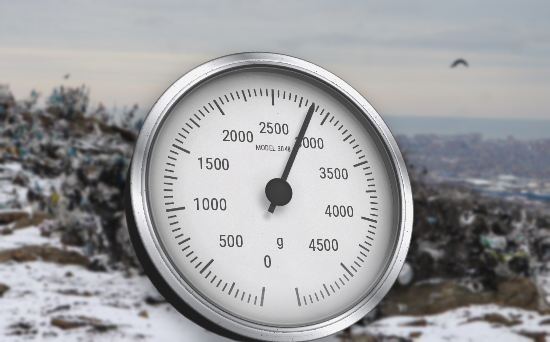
2850 g
